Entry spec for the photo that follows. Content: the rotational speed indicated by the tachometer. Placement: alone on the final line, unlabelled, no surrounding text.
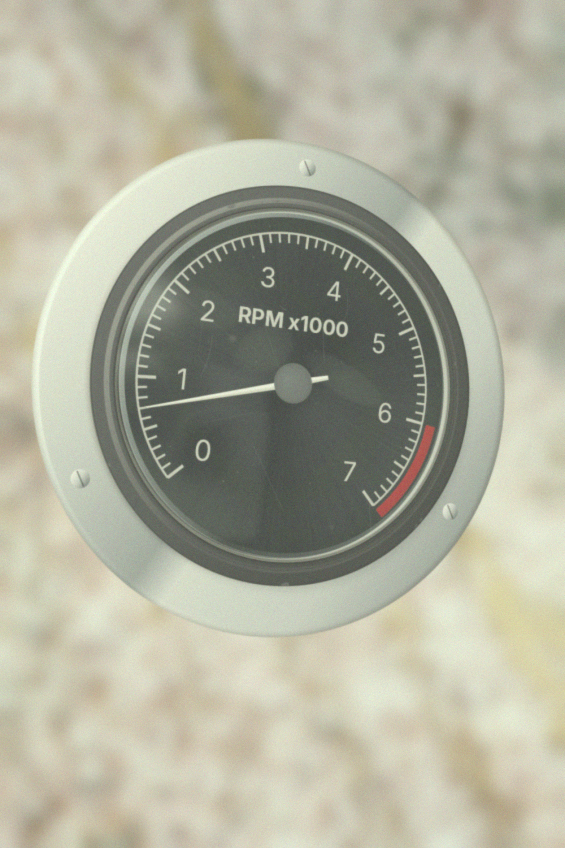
700 rpm
